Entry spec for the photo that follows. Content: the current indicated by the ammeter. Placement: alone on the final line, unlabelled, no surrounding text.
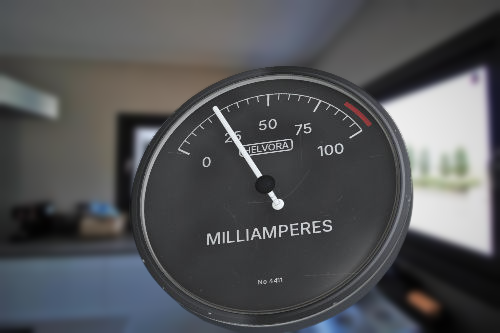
25 mA
